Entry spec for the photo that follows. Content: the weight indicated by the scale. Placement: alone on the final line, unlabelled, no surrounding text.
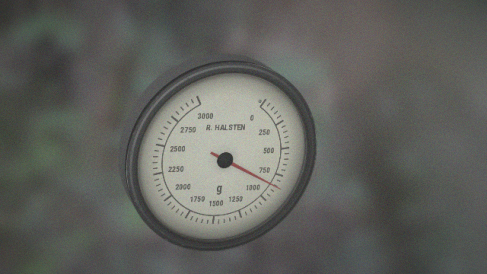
850 g
